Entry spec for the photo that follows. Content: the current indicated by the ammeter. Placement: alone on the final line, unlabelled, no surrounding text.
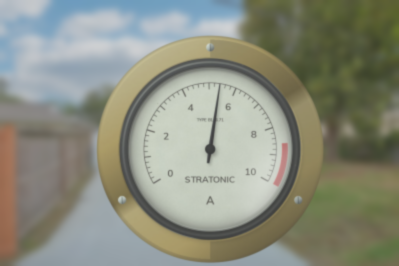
5.4 A
